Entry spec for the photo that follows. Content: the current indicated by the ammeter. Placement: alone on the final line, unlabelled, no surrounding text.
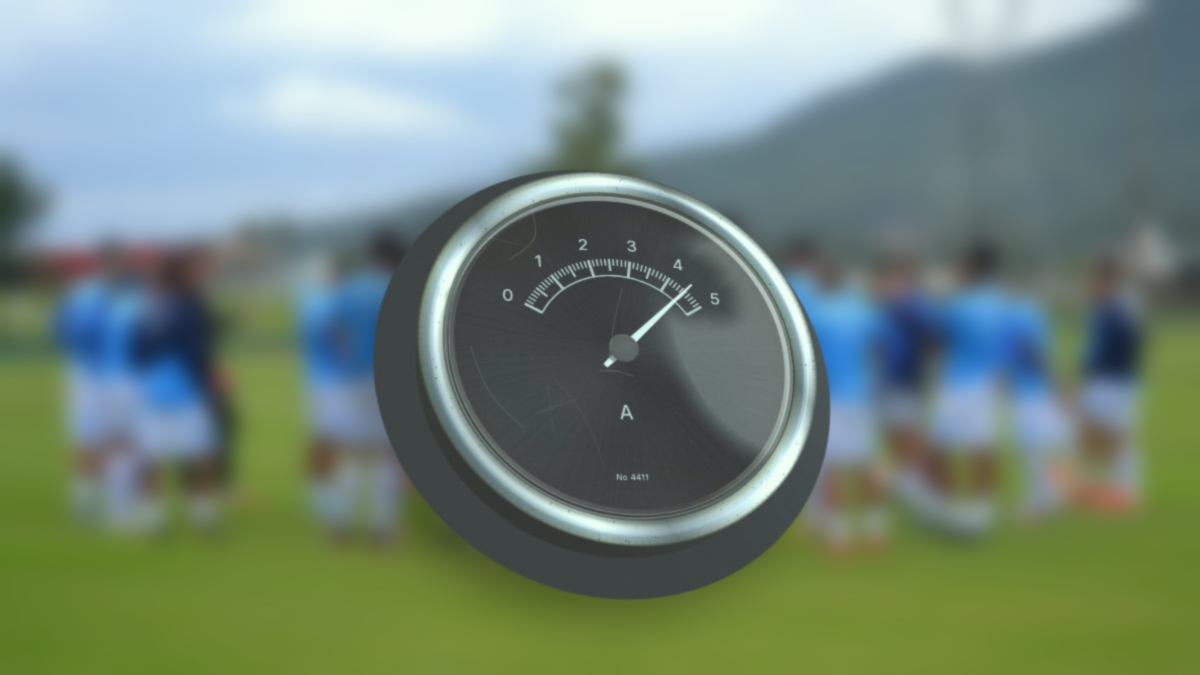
4.5 A
